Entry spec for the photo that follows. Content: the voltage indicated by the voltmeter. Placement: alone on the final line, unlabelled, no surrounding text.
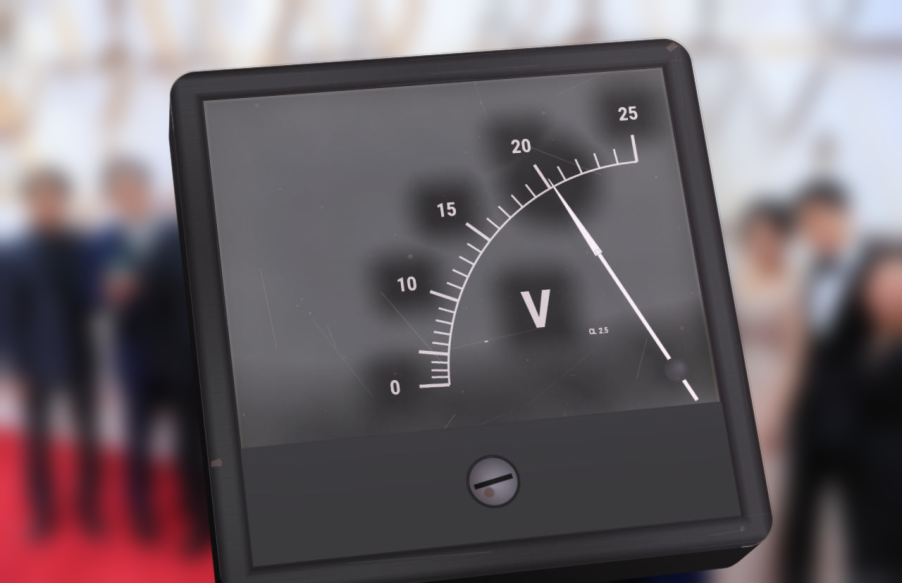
20 V
